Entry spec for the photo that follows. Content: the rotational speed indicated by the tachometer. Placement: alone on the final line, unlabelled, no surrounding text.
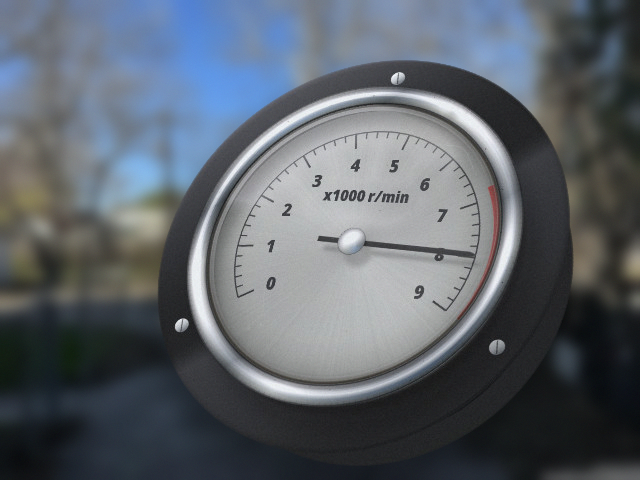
8000 rpm
